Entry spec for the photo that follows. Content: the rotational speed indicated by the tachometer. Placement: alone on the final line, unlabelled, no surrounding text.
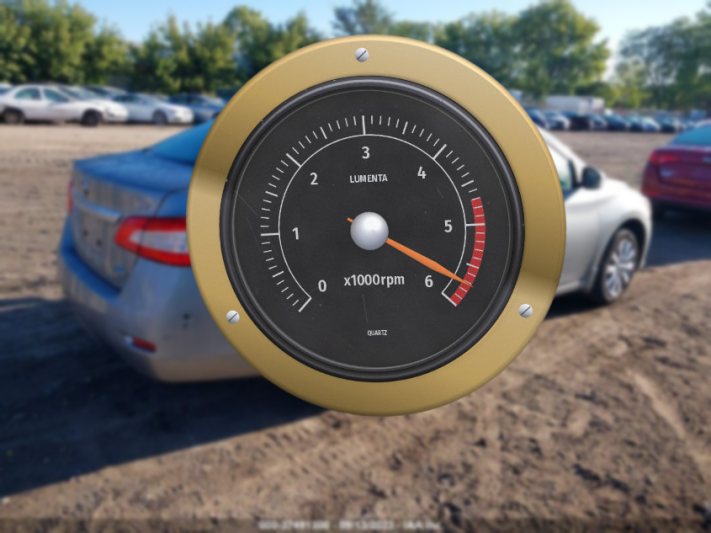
5700 rpm
